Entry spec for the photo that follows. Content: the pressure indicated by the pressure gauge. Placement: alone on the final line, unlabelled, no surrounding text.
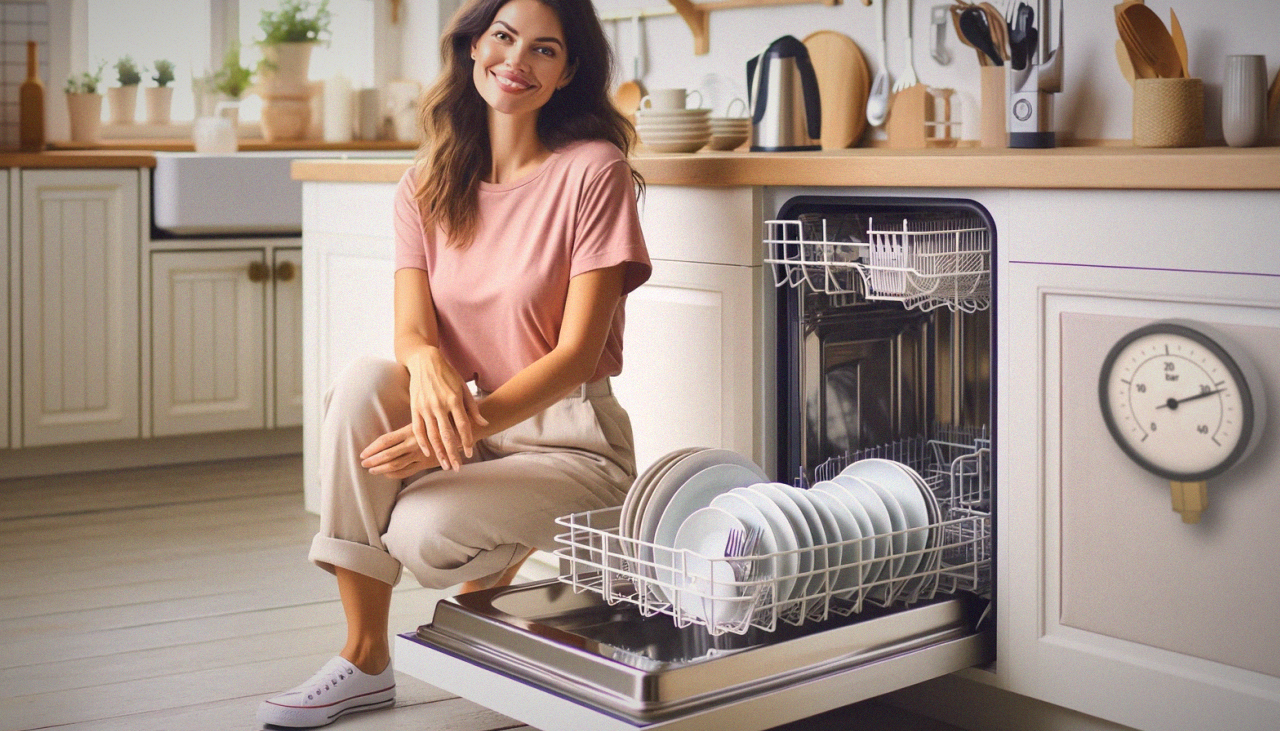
31 bar
